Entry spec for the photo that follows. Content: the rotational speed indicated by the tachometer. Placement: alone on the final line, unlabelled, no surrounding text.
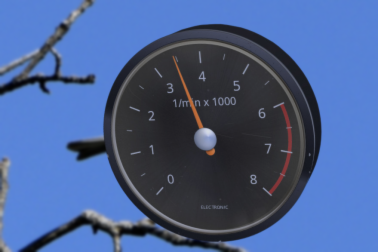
3500 rpm
